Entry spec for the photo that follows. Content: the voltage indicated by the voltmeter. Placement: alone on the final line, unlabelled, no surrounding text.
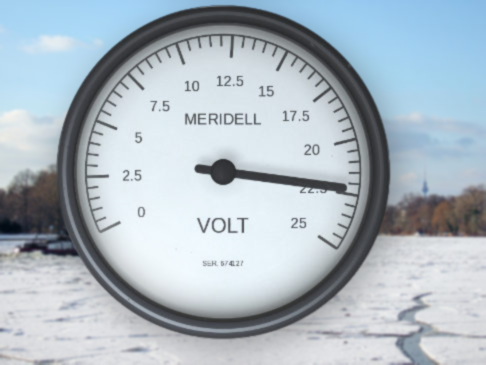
22.25 V
